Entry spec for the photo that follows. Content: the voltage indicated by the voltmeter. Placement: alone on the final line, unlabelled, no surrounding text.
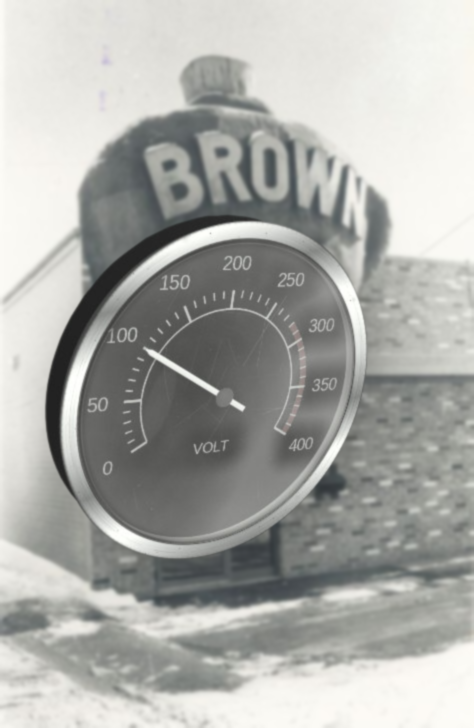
100 V
